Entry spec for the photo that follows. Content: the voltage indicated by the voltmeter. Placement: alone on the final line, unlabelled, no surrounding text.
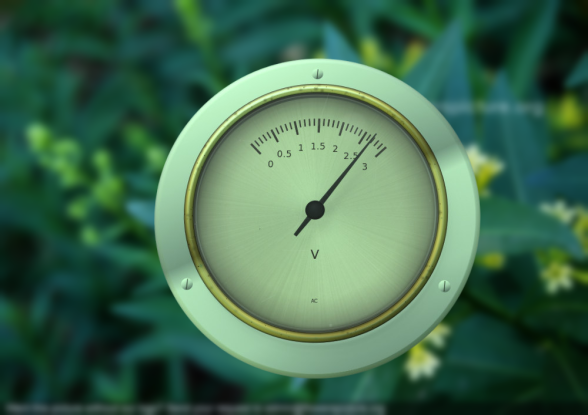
2.7 V
